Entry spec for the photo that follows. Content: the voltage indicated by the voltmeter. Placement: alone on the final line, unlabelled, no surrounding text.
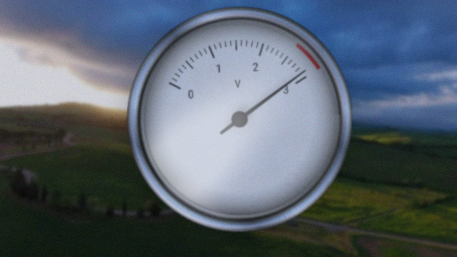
2.9 V
